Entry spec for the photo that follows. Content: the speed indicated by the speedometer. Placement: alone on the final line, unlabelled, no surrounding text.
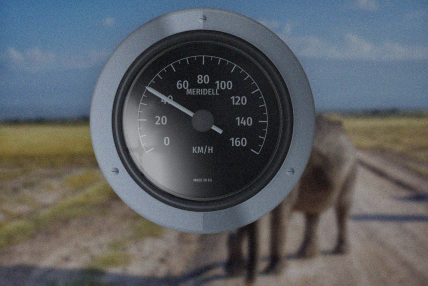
40 km/h
